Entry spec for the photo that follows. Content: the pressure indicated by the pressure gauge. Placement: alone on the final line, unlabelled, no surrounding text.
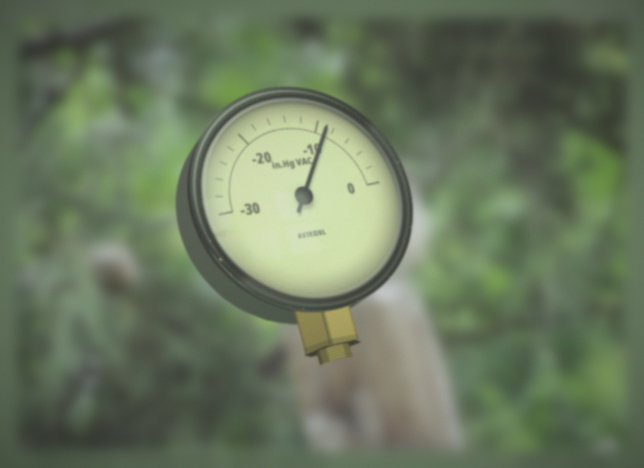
-9 inHg
